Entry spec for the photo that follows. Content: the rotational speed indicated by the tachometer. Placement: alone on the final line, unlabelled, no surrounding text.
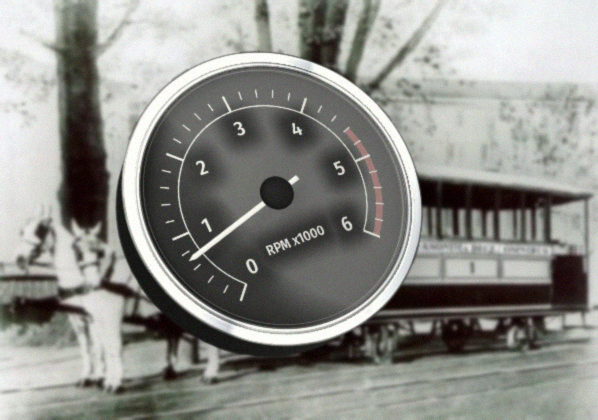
700 rpm
